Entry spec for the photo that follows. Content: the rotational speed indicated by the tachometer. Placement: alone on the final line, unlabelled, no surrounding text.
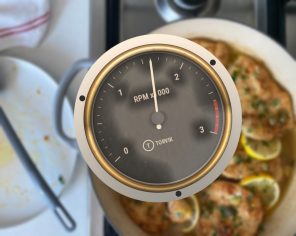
1600 rpm
